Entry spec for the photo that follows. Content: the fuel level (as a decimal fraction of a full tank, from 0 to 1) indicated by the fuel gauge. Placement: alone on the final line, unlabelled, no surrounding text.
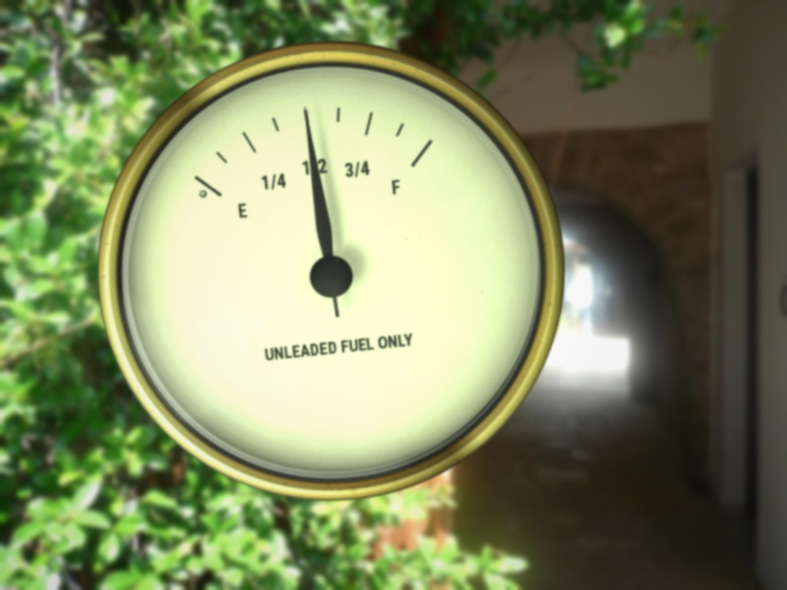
0.5
